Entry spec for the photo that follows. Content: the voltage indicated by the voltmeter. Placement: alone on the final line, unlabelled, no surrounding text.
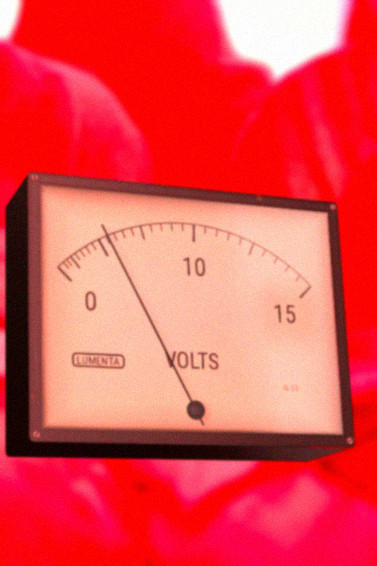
5.5 V
